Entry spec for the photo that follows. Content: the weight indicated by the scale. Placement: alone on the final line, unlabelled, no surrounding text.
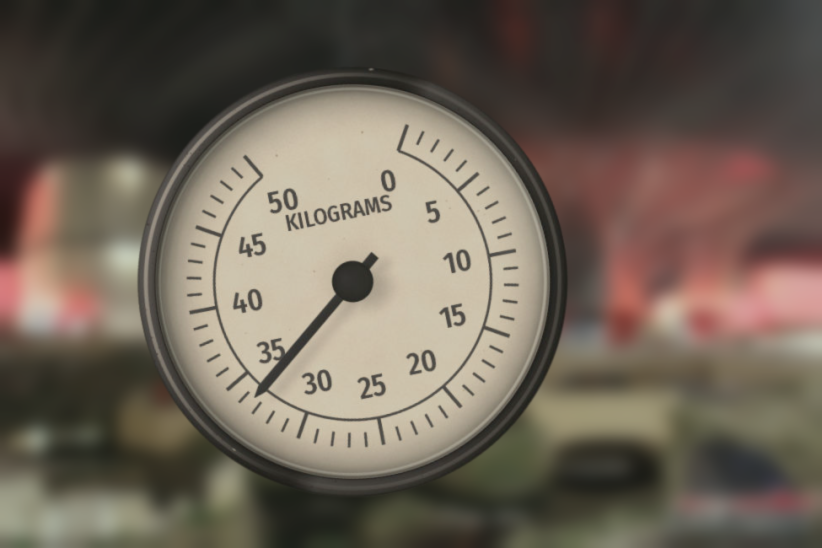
33.5 kg
